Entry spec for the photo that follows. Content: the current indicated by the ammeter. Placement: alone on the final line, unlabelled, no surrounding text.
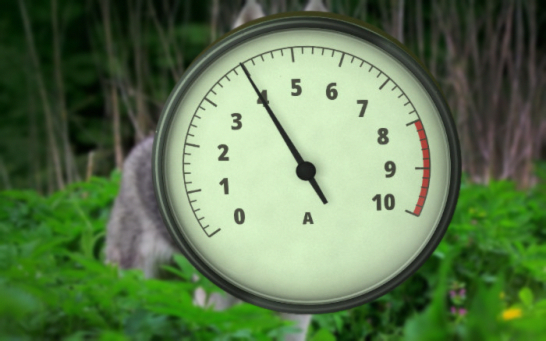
4 A
